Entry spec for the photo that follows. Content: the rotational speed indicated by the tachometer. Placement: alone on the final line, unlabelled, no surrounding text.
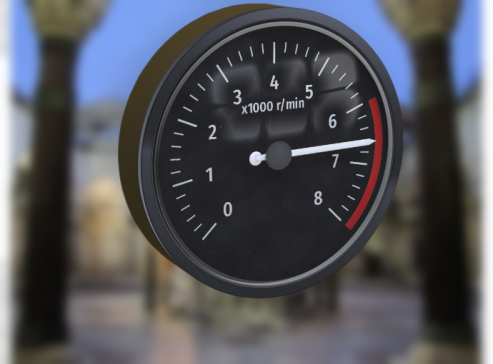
6600 rpm
